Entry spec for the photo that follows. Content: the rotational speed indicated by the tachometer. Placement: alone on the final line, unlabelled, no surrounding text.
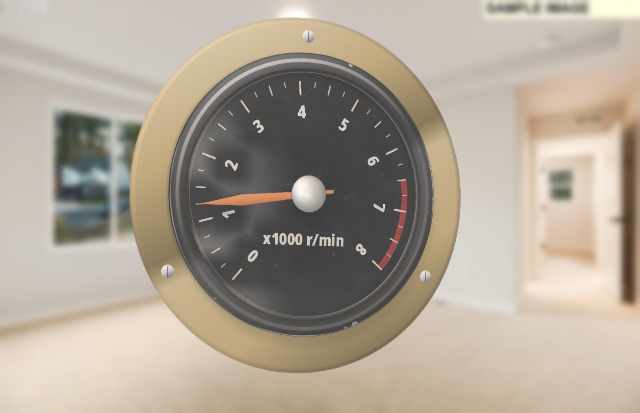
1250 rpm
